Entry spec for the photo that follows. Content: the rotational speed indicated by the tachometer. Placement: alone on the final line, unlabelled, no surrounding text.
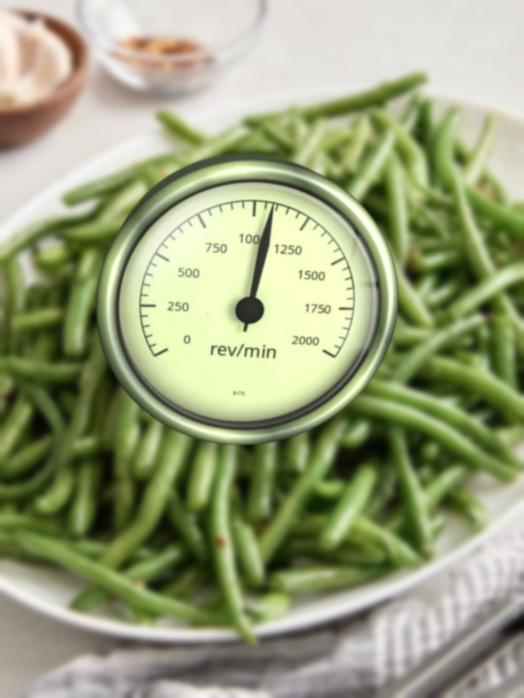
1075 rpm
